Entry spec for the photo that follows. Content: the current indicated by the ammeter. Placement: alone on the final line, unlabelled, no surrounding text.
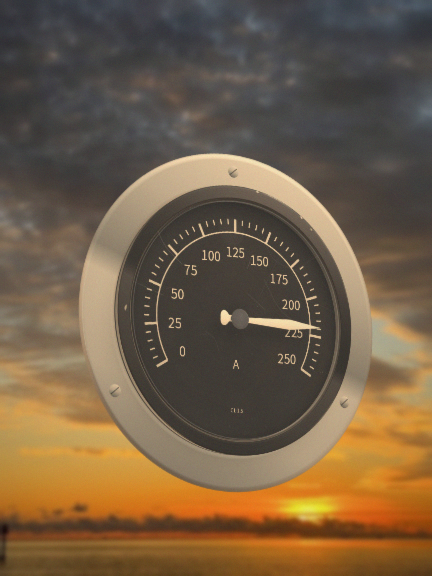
220 A
